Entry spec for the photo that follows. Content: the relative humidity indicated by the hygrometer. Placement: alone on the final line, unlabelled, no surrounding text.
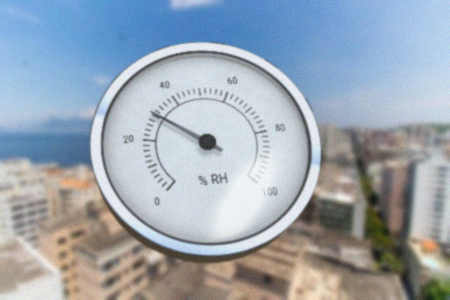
30 %
